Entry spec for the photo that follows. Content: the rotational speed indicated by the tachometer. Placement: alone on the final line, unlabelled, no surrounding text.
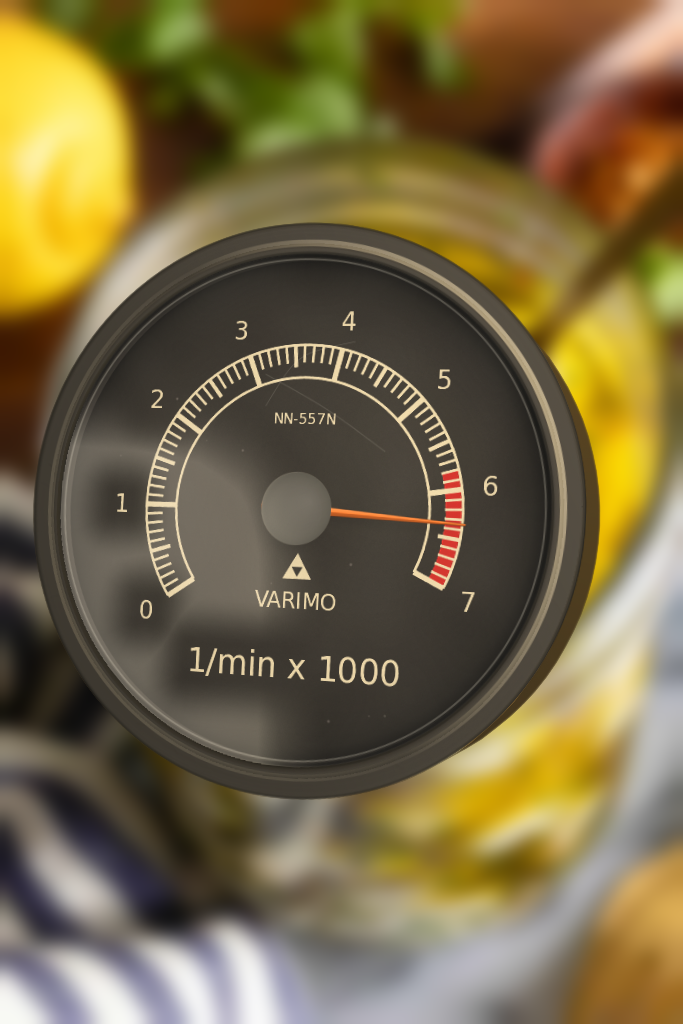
6350 rpm
